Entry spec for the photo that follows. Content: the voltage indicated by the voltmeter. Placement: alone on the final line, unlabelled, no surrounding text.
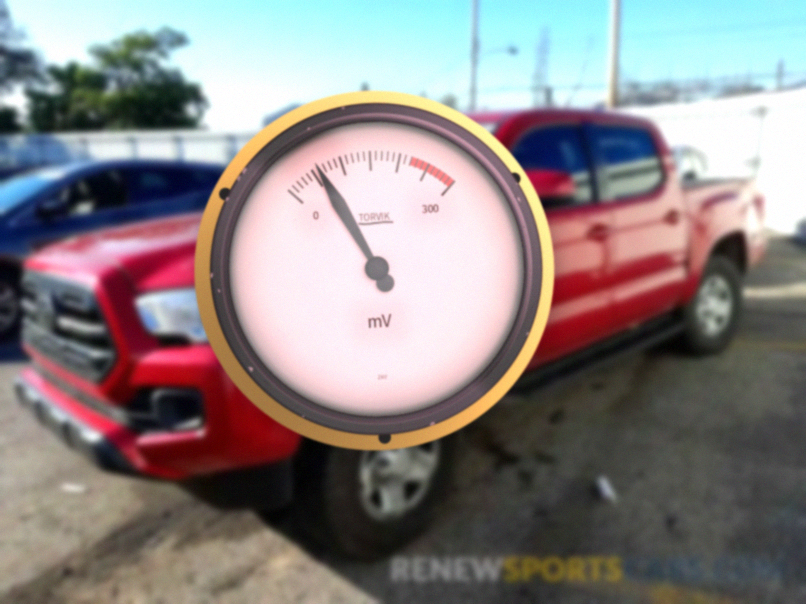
60 mV
